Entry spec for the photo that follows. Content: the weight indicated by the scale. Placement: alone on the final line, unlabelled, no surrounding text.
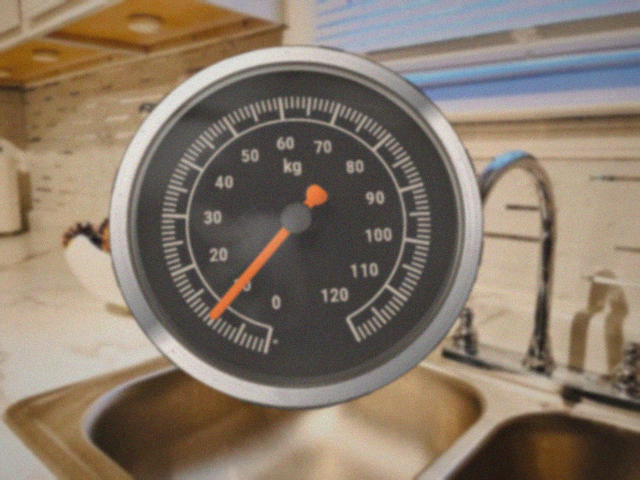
10 kg
